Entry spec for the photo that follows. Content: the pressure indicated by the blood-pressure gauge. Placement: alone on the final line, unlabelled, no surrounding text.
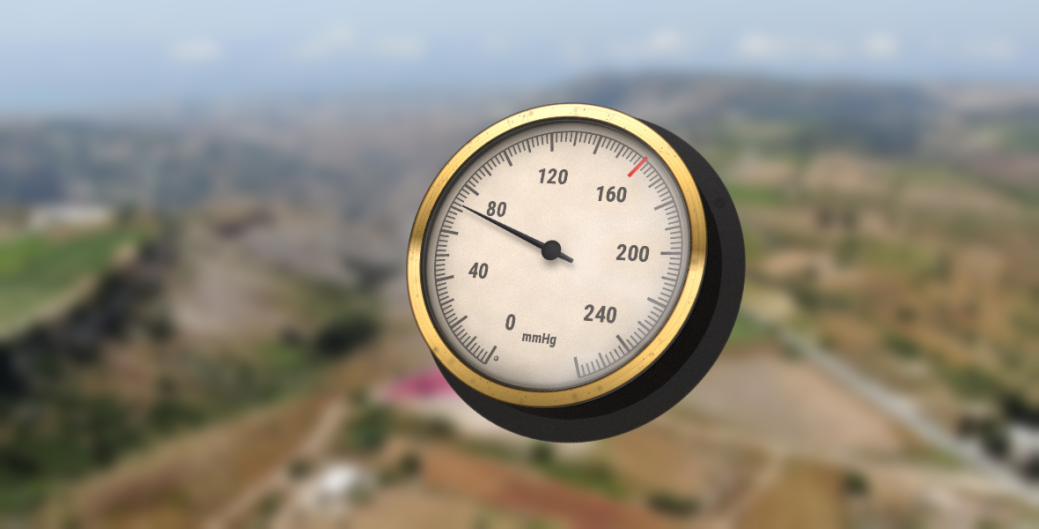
72 mmHg
